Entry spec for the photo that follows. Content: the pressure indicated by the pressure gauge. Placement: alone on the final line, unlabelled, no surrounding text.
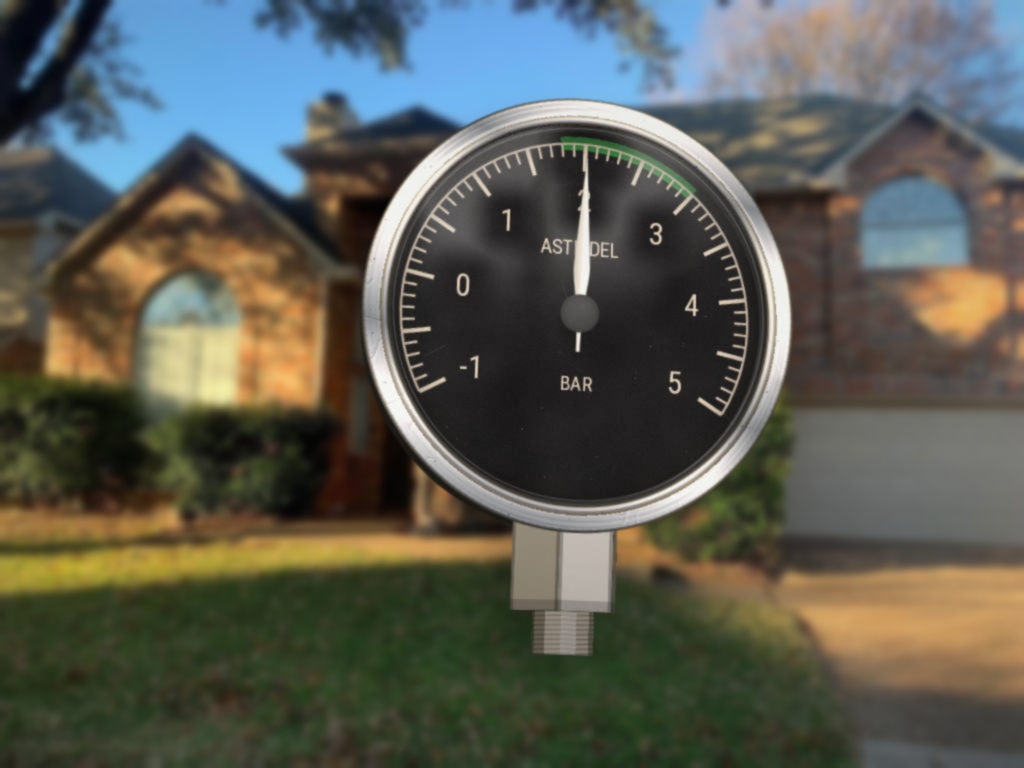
2 bar
